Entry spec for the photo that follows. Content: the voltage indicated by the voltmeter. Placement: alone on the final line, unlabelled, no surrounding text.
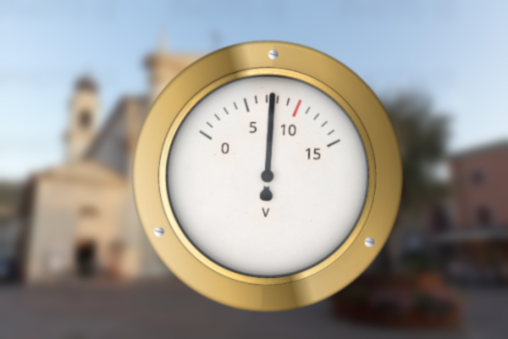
7.5 V
